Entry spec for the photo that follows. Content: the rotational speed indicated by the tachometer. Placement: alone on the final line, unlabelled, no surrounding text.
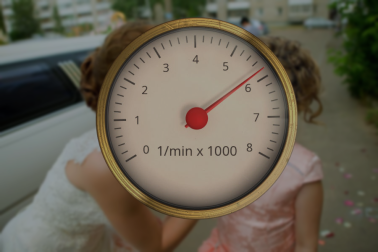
5800 rpm
